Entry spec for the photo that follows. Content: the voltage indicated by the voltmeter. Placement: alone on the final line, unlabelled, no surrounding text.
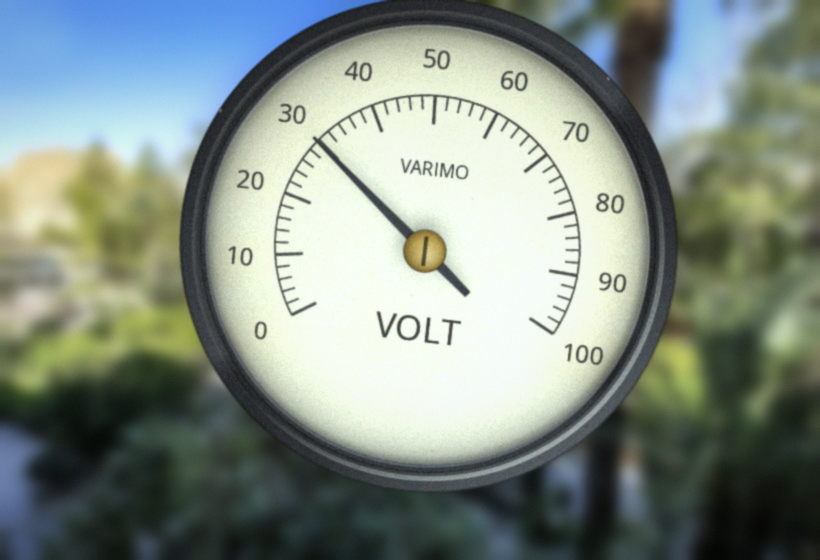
30 V
